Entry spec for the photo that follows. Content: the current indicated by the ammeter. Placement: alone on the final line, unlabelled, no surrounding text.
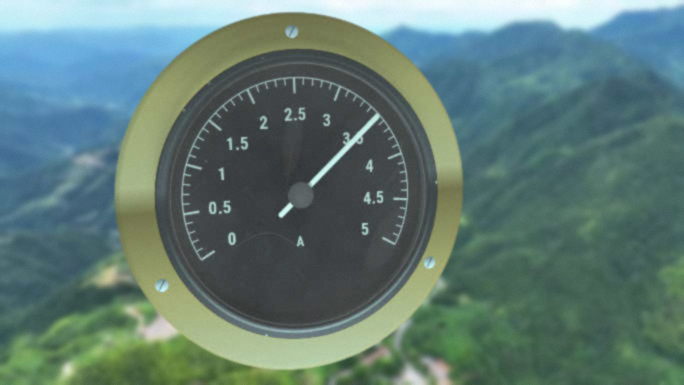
3.5 A
